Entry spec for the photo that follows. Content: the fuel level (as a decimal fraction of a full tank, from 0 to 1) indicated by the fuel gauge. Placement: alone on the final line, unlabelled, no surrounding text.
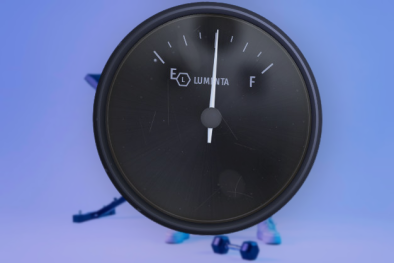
0.5
